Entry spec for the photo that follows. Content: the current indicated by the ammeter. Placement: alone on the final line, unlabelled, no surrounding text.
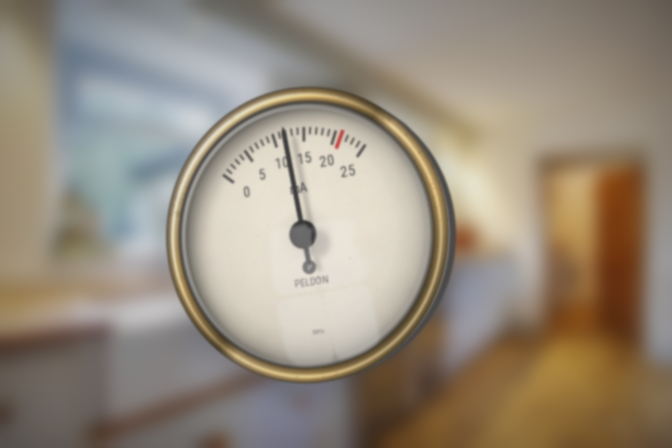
12 mA
